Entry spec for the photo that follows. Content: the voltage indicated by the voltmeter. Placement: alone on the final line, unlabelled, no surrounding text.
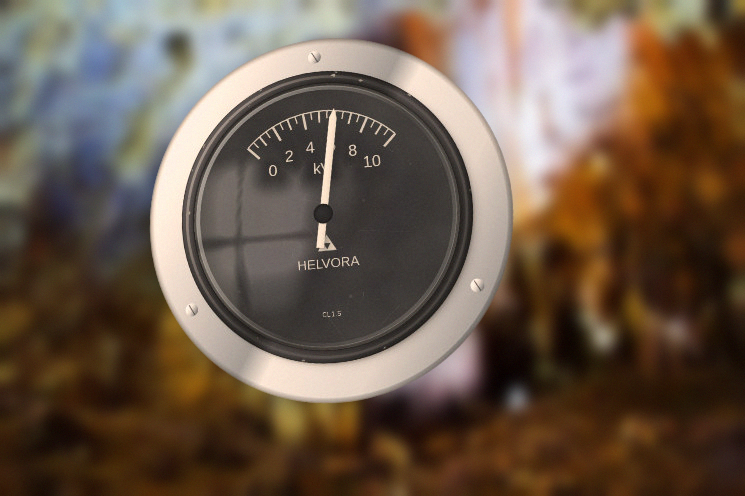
6 kV
